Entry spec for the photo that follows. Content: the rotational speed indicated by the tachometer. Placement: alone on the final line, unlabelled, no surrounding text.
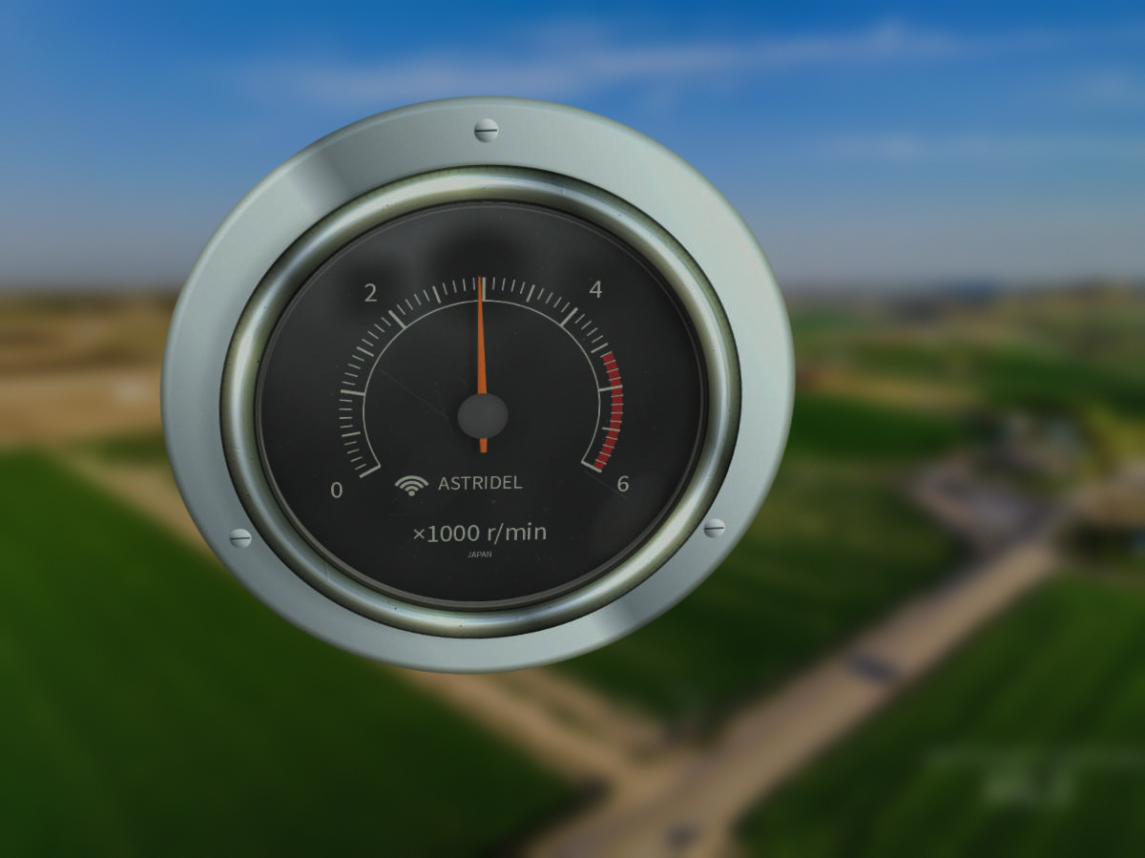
2950 rpm
